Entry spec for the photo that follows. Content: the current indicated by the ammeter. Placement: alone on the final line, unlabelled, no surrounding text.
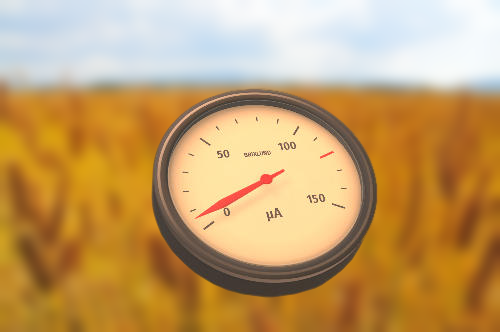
5 µA
